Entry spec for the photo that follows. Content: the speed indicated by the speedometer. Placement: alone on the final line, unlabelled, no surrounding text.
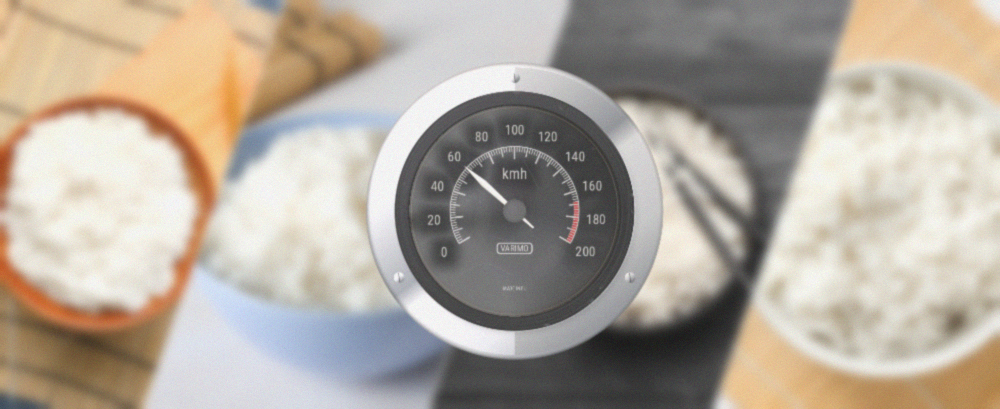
60 km/h
